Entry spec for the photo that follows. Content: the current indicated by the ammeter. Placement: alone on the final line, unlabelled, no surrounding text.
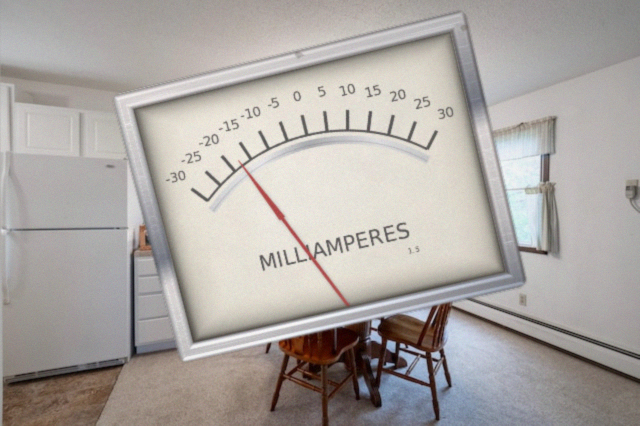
-17.5 mA
